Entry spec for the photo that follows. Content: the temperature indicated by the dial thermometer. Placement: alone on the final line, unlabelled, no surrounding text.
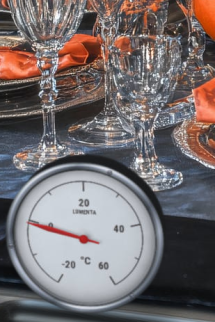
0 °C
